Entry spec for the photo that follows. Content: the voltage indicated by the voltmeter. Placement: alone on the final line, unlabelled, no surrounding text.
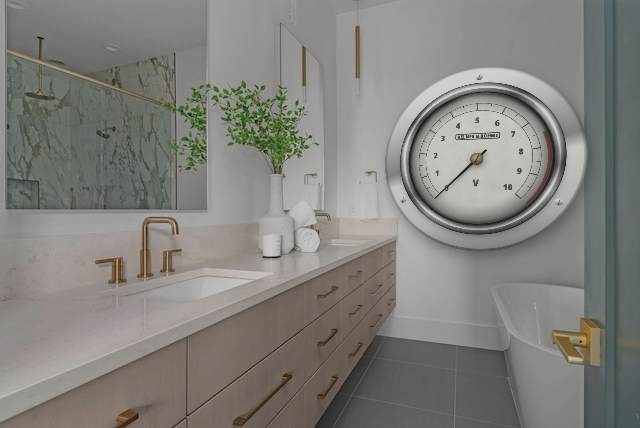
0 V
